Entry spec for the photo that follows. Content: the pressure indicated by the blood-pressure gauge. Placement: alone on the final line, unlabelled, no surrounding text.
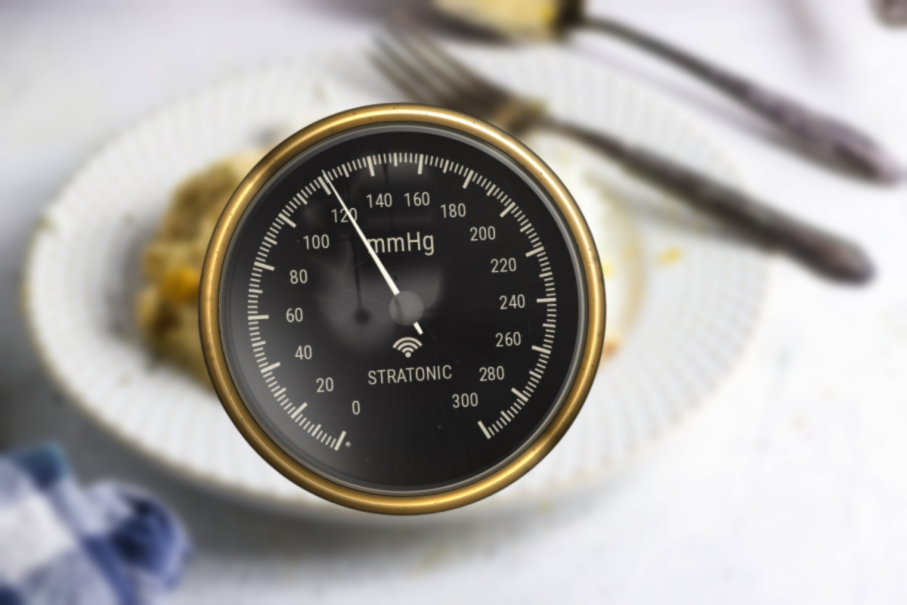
122 mmHg
